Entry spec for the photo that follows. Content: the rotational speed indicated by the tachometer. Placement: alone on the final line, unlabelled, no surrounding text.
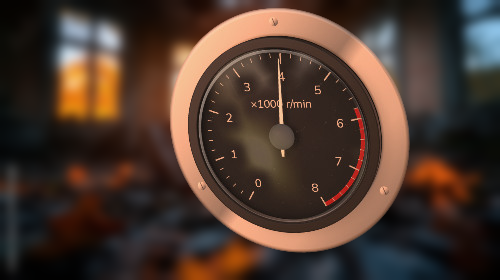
4000 rpm
